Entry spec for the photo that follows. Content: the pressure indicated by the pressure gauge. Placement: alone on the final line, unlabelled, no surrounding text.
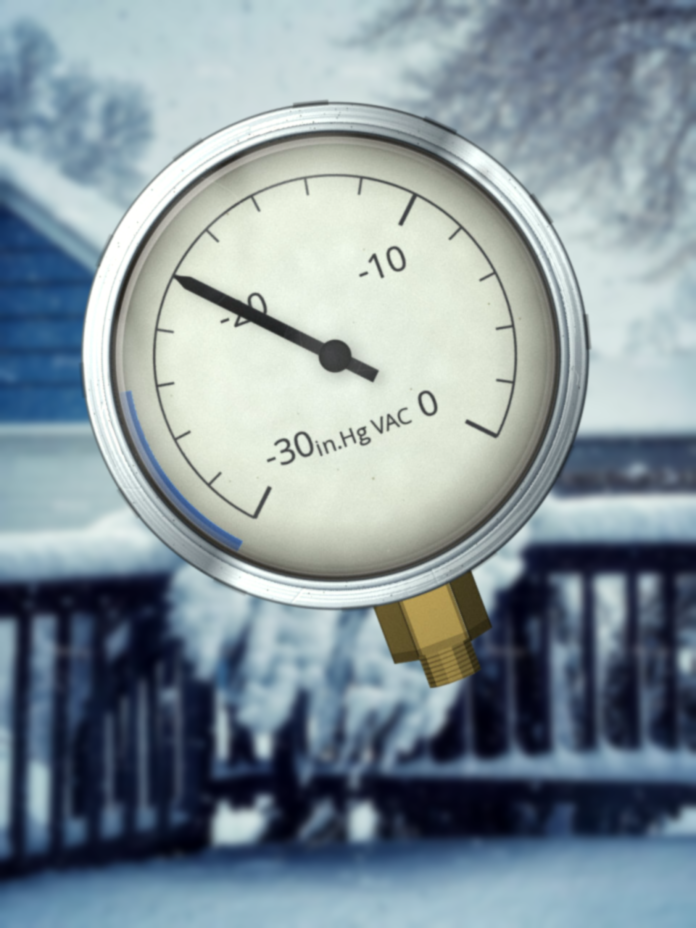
-20 inHg
